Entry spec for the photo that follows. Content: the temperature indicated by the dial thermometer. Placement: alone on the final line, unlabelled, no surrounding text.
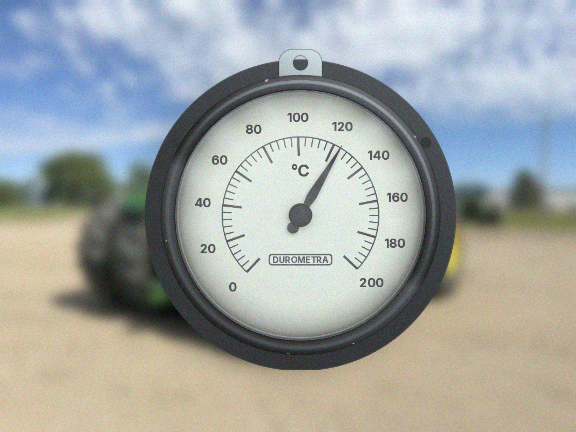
124 °C
